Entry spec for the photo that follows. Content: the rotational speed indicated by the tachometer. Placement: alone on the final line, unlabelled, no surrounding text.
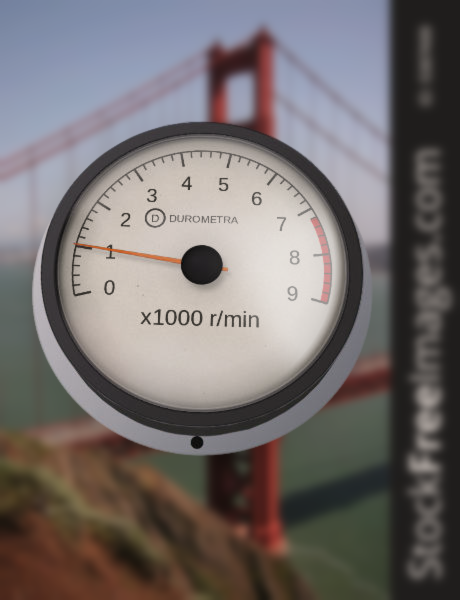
1000 rpm
